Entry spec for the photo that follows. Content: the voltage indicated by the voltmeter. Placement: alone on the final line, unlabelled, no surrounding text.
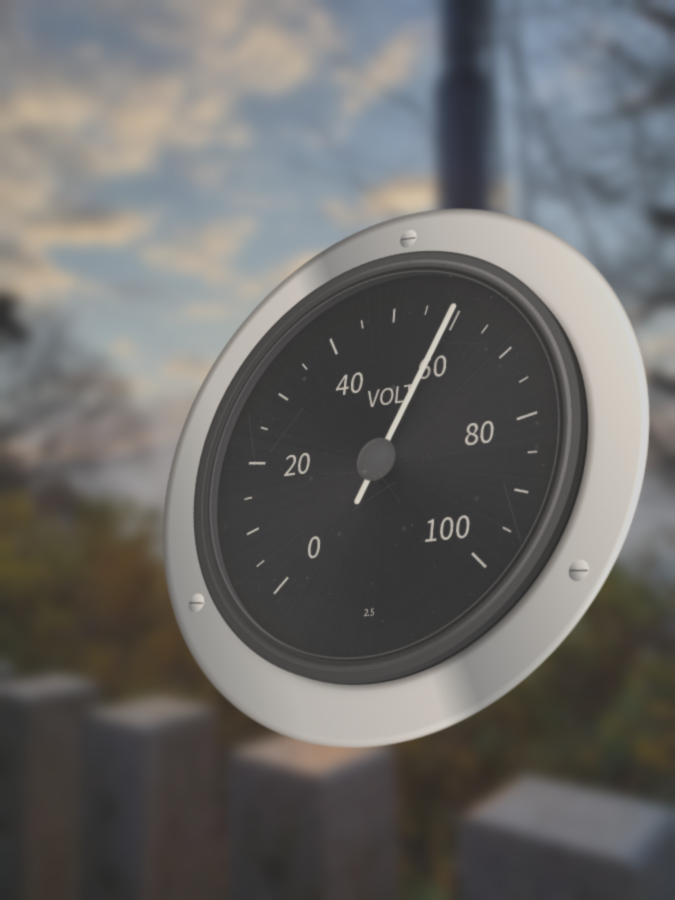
60 V
